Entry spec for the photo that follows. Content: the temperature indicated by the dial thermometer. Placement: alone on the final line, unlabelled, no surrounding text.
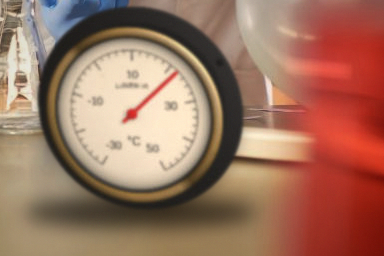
22 °C
